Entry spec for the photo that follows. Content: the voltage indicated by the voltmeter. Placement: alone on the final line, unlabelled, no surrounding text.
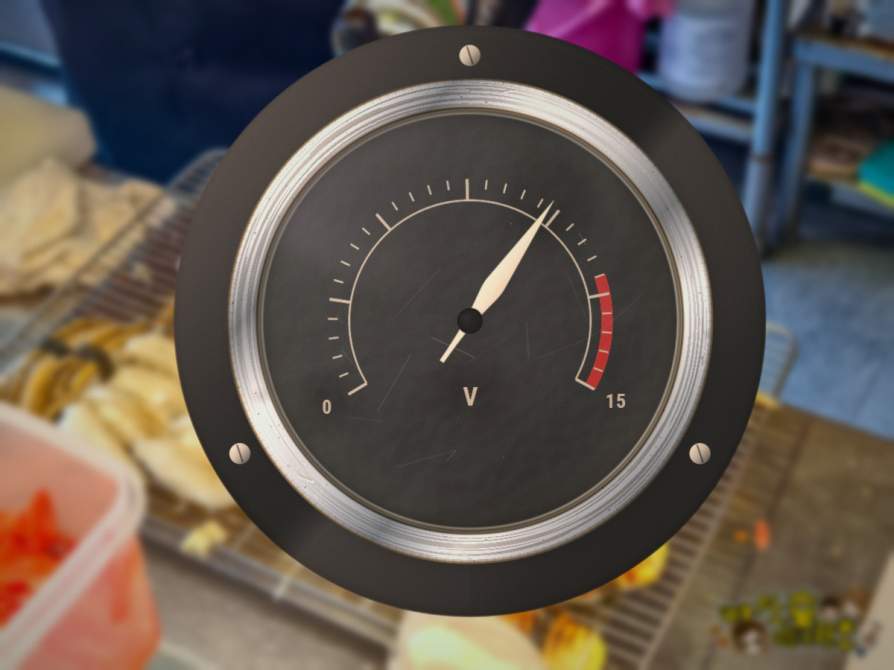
9.75 V
